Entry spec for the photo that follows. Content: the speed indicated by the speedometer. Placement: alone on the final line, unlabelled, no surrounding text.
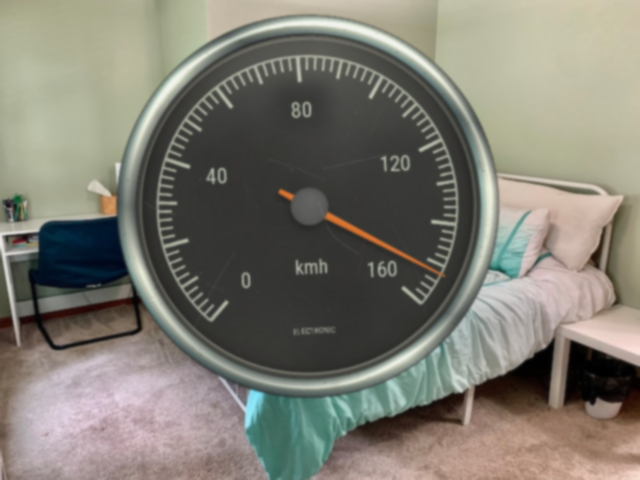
152 km/h
